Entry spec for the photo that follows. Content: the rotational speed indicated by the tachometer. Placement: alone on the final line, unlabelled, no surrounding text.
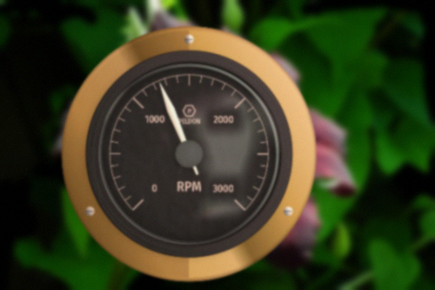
1250 rpm
